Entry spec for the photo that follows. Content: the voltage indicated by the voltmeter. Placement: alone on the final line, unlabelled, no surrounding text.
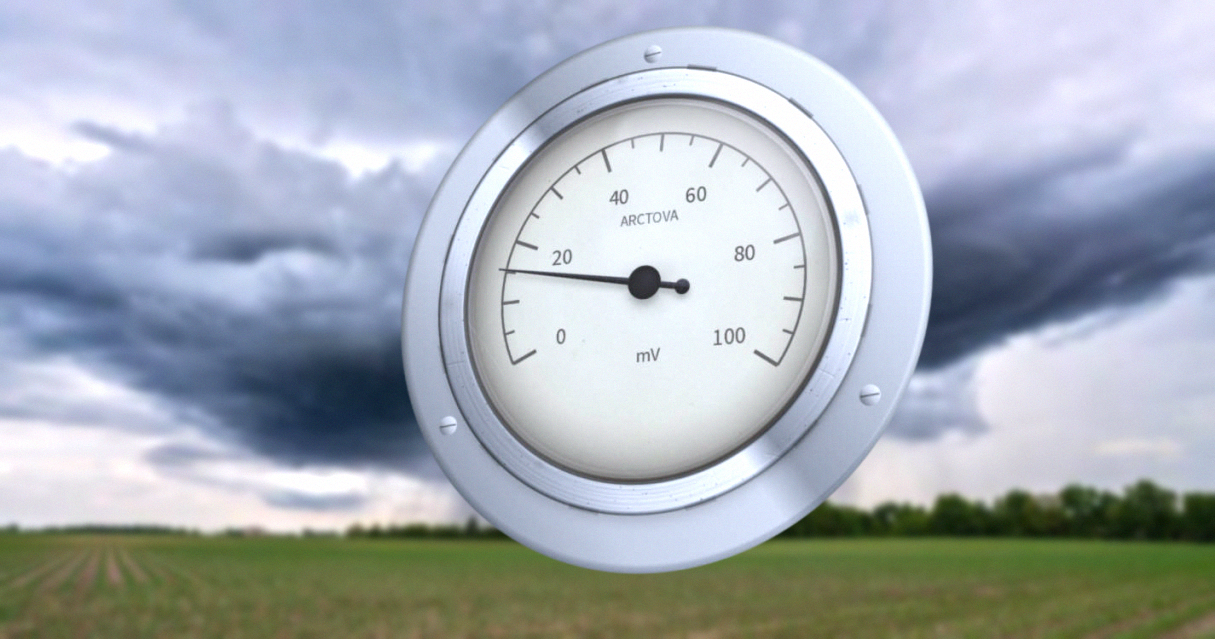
15 mV
